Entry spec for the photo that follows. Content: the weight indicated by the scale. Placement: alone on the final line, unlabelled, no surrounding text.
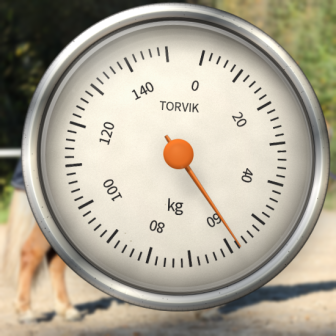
58 kg
